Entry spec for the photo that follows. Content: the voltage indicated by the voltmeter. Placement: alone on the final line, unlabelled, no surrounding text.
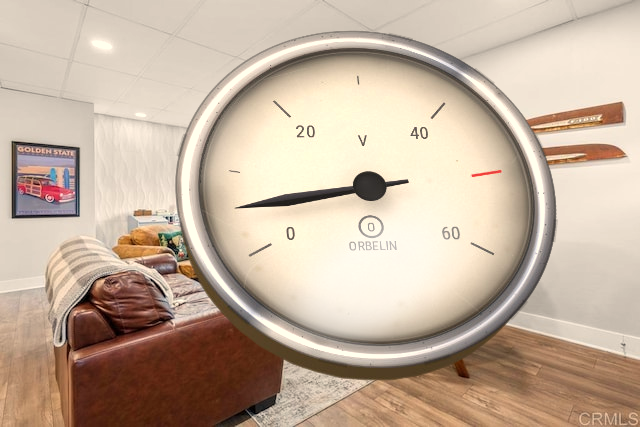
5 V
